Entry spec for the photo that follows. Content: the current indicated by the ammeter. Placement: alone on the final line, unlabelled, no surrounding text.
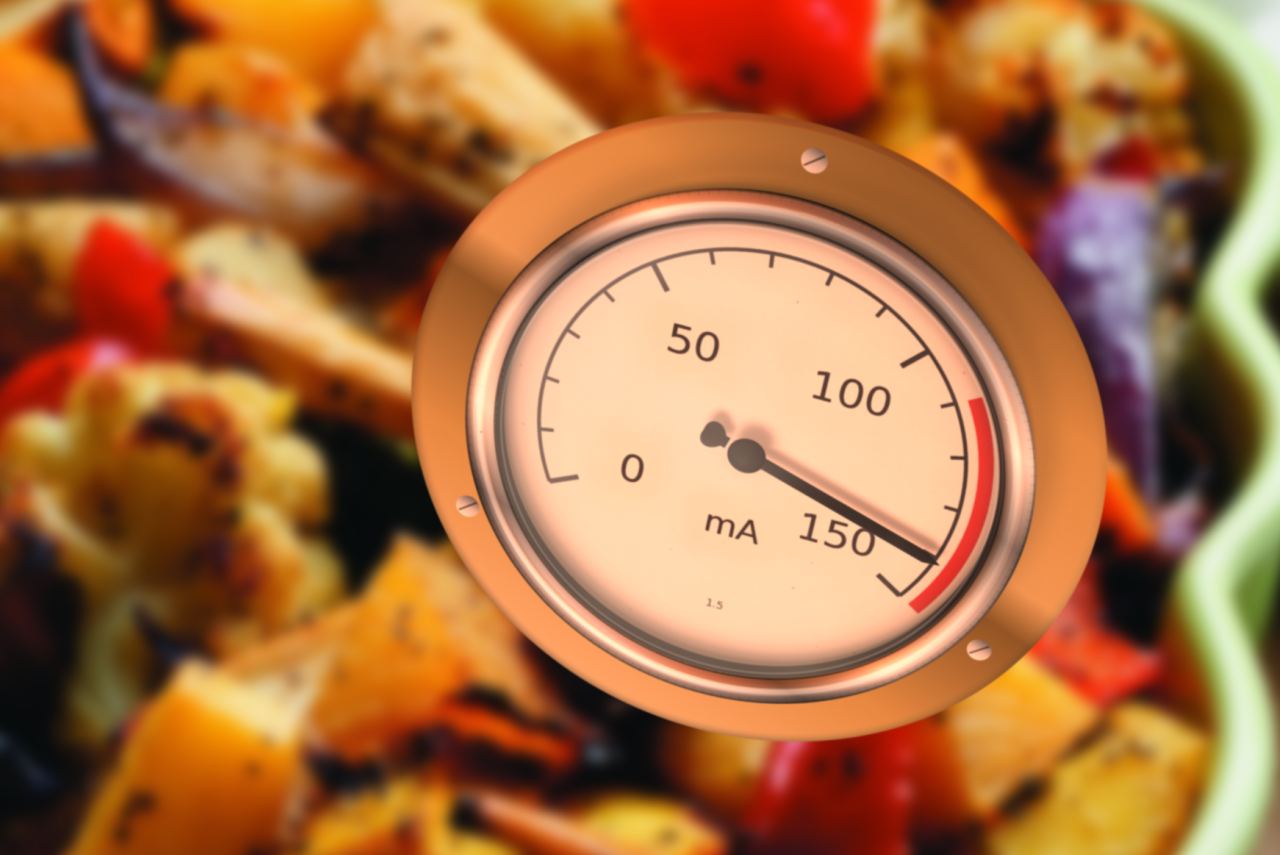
140 mA
